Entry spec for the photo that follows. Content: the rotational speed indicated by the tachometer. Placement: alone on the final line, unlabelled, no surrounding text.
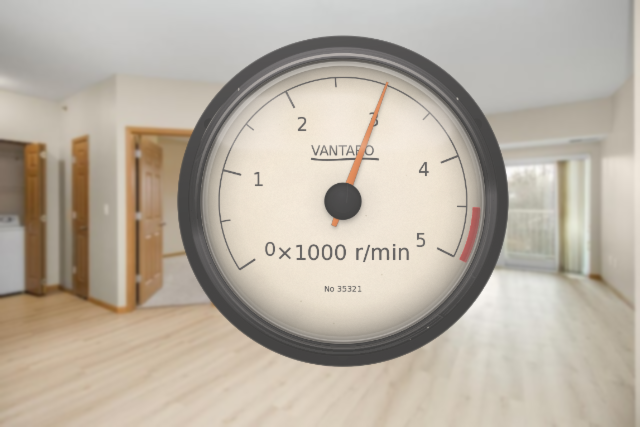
3000 rpm
